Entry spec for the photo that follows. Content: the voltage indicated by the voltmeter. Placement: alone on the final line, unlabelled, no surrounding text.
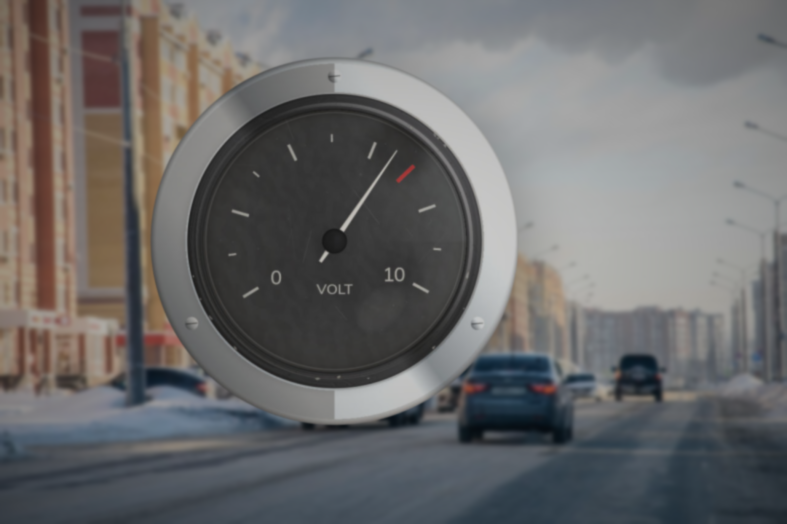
6.5 V
